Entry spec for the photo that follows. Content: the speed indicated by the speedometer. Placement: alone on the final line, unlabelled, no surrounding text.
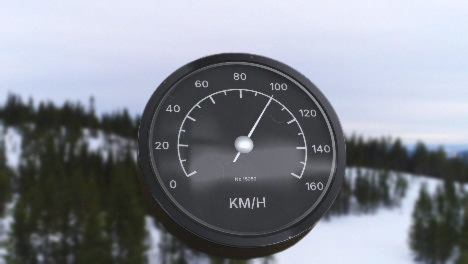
100 km/h
